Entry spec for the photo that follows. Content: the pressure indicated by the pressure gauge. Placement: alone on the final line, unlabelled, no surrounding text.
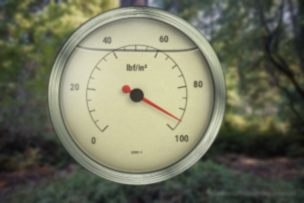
95 psi
